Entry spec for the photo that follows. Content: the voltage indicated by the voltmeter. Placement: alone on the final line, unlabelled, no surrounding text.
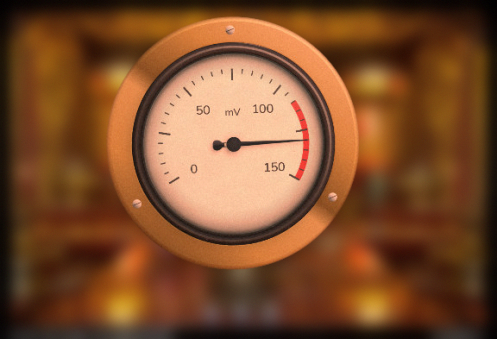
130 mV
